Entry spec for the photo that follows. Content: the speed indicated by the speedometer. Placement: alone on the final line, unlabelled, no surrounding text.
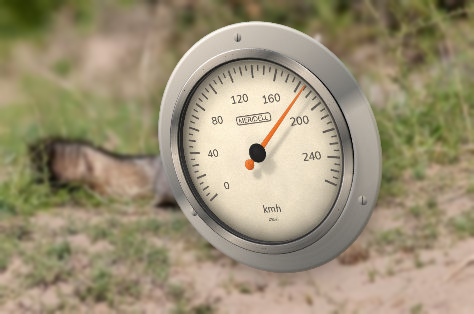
185 km/h
